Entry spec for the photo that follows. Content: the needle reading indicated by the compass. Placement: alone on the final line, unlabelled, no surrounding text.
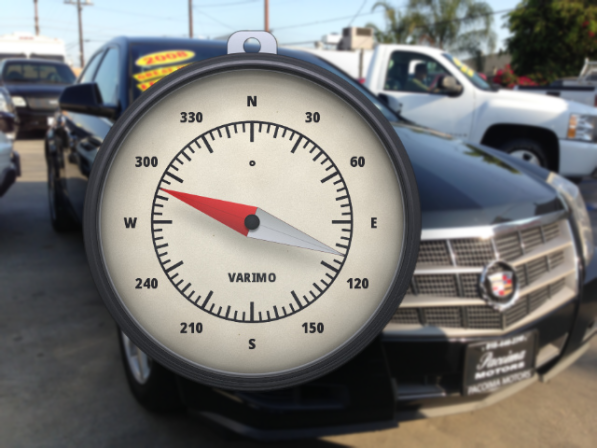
290 °
